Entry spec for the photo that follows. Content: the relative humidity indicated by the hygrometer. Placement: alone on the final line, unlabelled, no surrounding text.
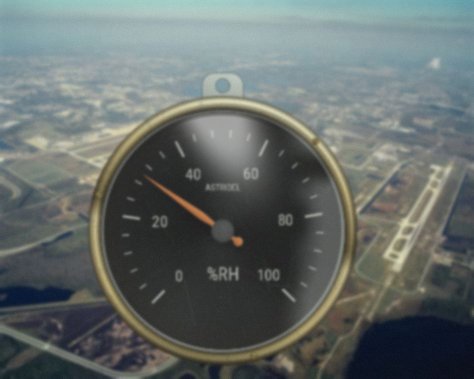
30 %
